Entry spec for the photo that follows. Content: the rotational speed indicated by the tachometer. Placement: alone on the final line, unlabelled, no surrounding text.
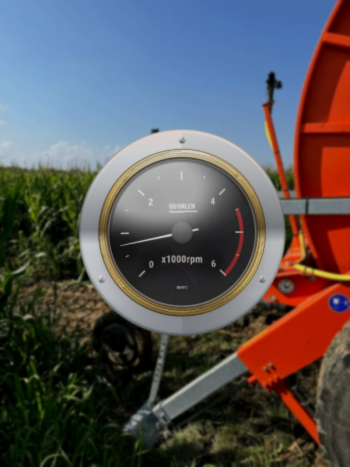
750 rpm
